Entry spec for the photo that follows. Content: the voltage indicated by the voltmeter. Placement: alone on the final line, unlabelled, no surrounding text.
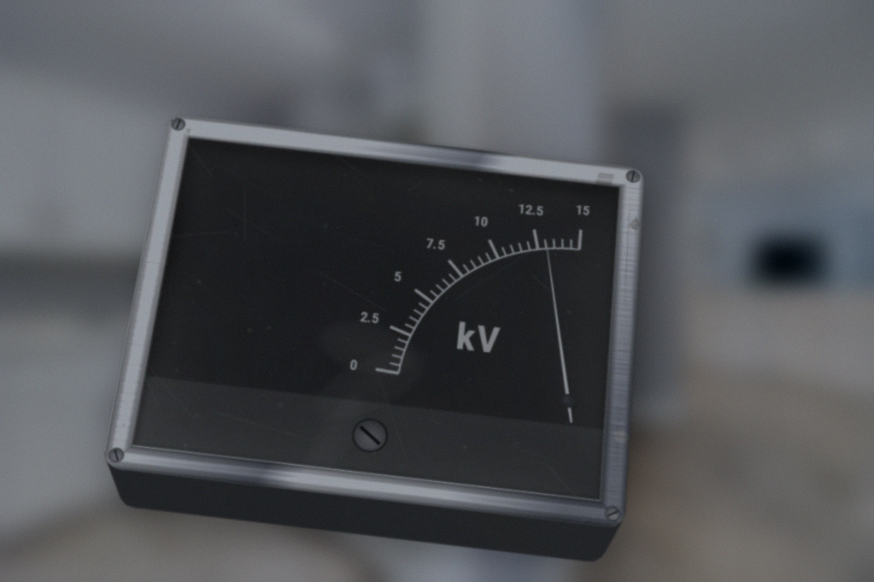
13 kV
